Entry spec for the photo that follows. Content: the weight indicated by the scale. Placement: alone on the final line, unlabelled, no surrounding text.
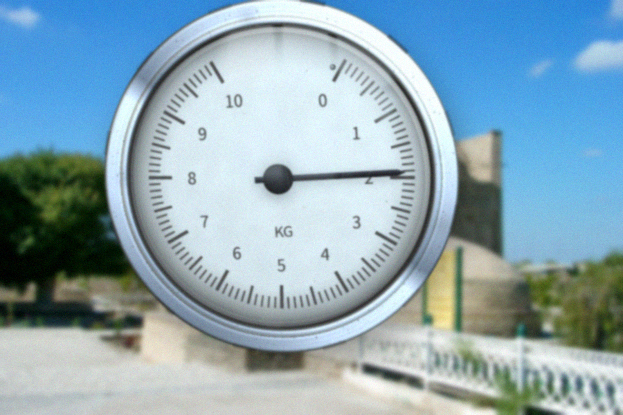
1.9 kg
